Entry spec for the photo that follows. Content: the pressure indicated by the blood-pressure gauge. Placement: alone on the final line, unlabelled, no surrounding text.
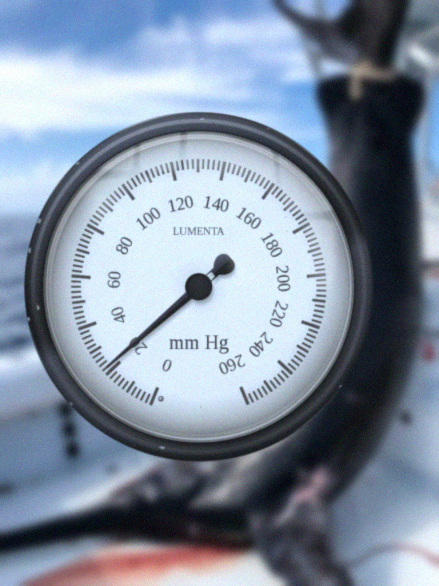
22 mmHg
